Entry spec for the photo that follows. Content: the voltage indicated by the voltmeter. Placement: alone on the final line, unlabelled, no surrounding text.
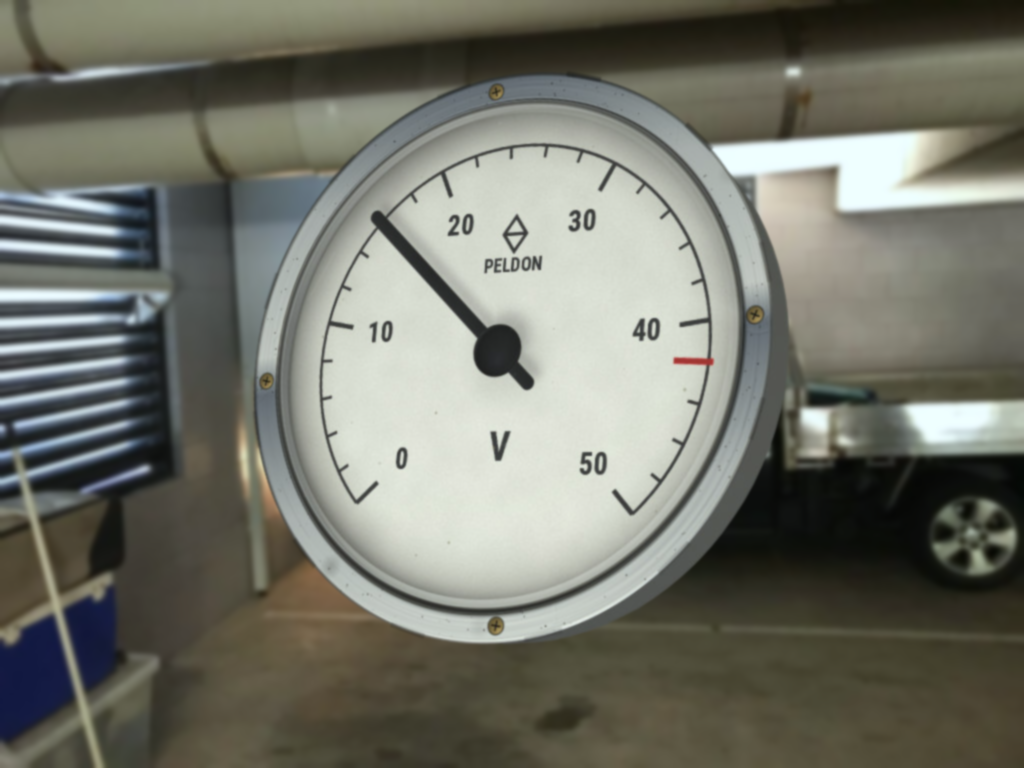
16 V
